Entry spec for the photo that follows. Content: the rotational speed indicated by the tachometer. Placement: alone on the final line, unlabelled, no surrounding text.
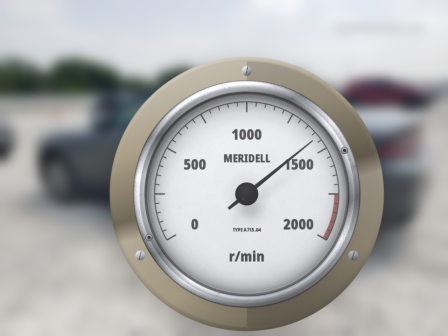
1425 rpm
